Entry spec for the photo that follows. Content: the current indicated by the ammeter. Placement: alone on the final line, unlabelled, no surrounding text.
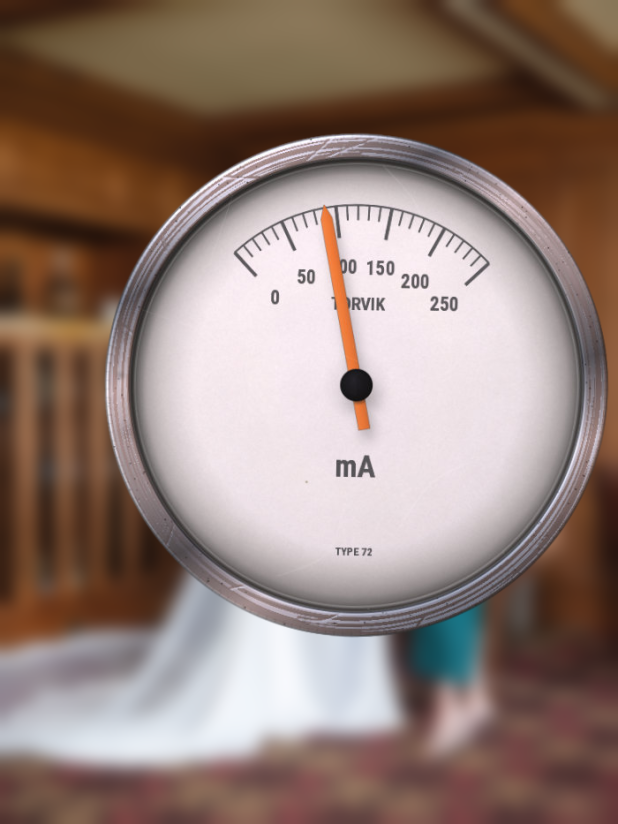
90 mA
